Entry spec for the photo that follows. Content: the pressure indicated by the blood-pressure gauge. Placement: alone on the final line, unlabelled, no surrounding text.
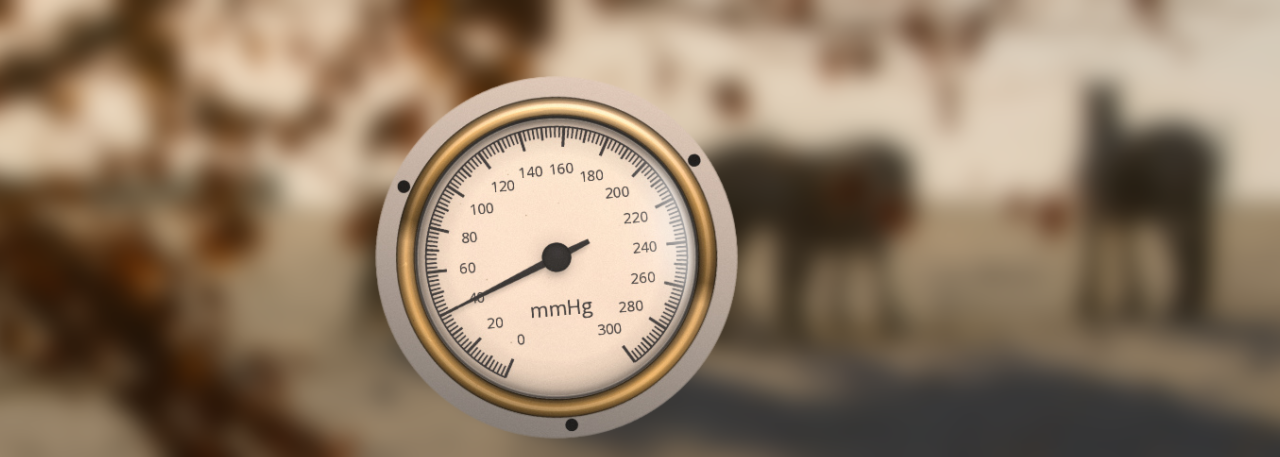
40 mmHg
